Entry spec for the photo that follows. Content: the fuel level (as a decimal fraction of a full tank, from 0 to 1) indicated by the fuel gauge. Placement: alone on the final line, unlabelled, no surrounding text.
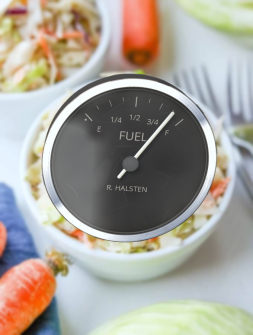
0.875
